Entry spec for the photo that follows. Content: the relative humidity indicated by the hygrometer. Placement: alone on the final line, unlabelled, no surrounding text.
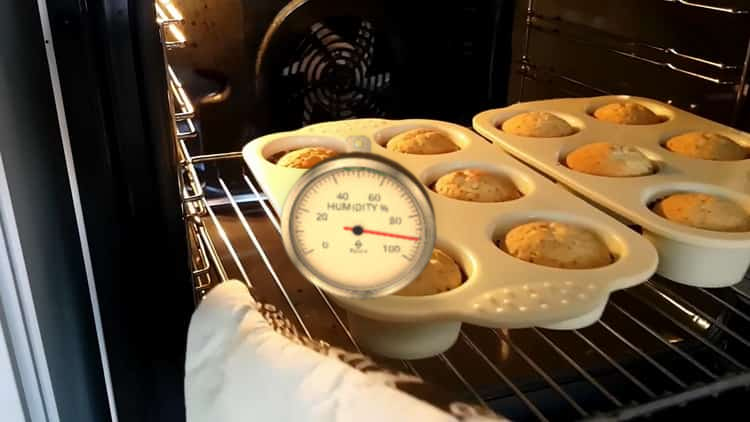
90 %
